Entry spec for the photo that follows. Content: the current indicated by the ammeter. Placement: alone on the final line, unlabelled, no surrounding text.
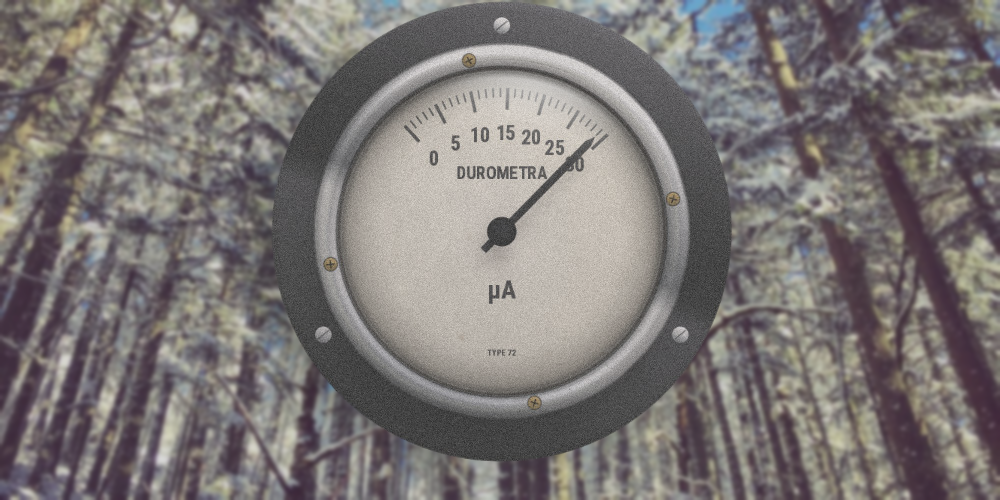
29 µA
